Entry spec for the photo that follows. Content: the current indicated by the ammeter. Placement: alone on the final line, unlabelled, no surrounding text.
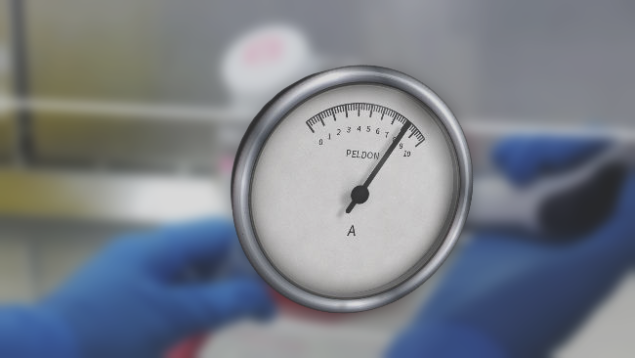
8 A
